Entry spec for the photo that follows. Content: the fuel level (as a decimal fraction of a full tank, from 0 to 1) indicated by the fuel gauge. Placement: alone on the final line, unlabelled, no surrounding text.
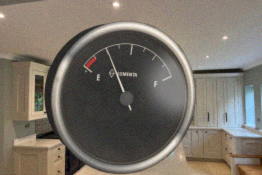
0.25
